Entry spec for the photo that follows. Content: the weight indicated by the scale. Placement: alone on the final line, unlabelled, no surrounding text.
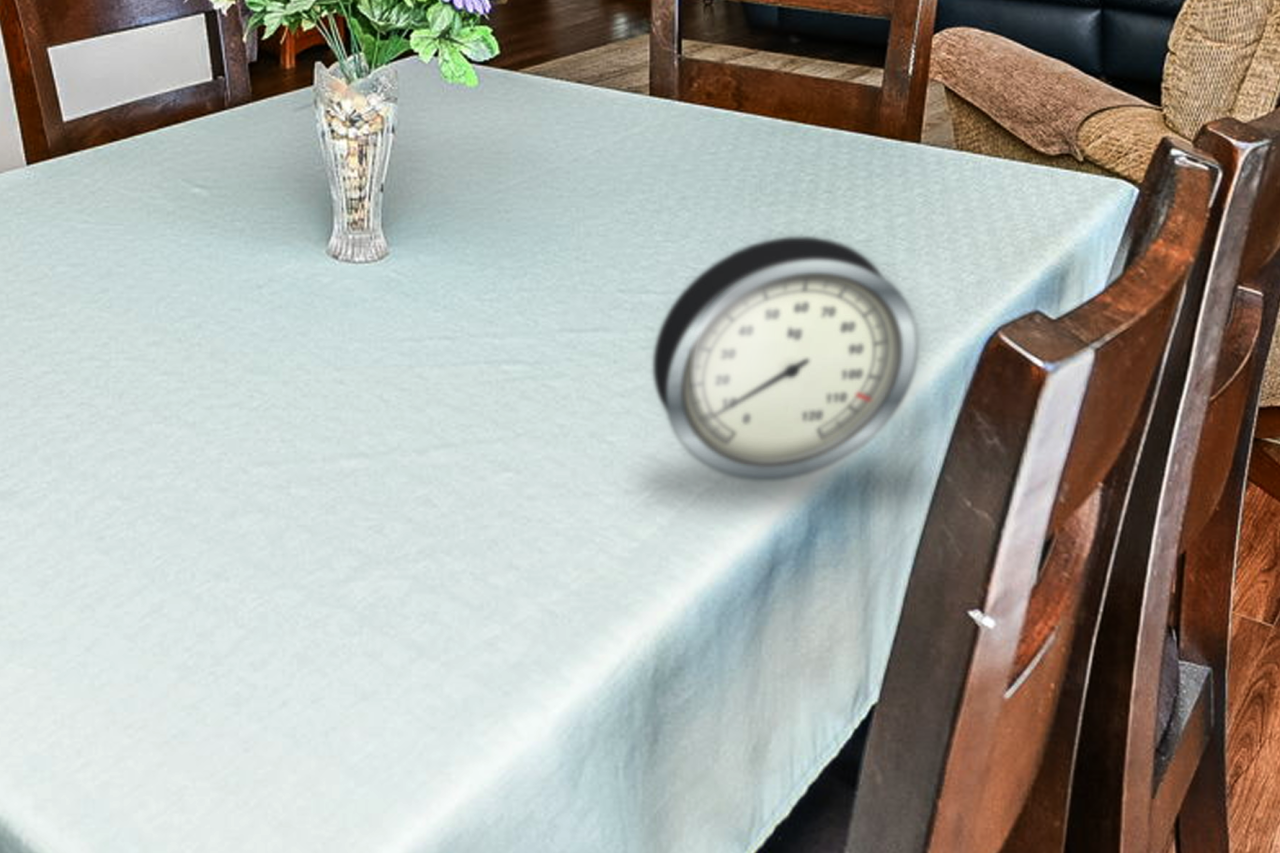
10 kg
